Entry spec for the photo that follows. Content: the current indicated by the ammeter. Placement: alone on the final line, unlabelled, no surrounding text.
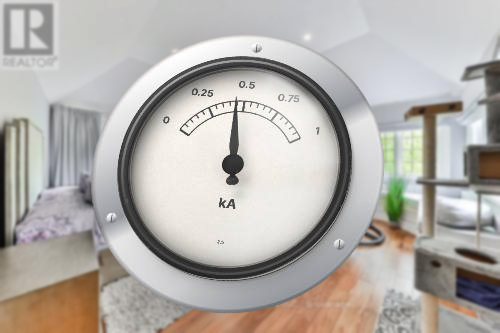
0.45 kA
